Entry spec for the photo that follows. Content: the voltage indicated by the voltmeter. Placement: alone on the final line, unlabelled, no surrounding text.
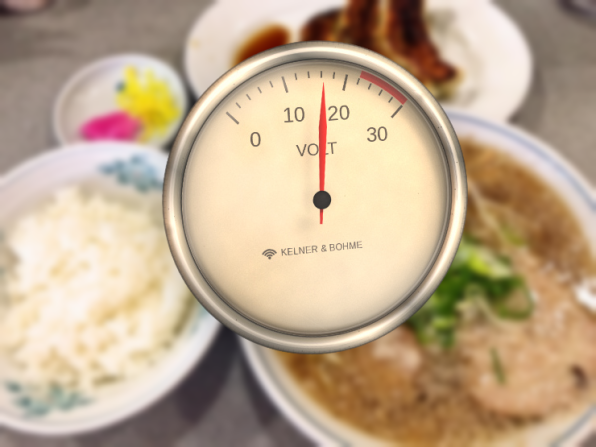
16 V
